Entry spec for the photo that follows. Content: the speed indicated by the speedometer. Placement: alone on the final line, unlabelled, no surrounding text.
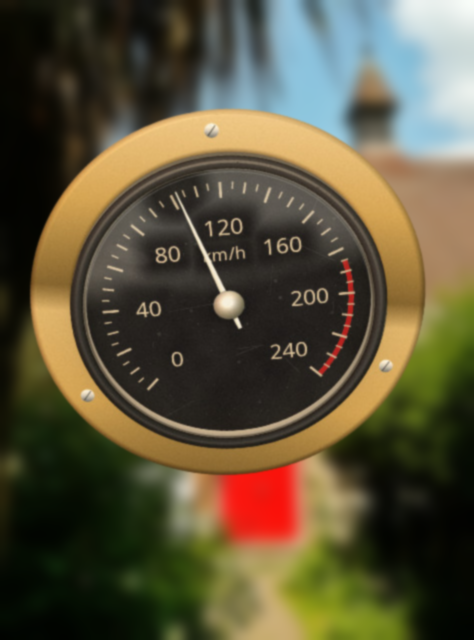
102.5 km/h
